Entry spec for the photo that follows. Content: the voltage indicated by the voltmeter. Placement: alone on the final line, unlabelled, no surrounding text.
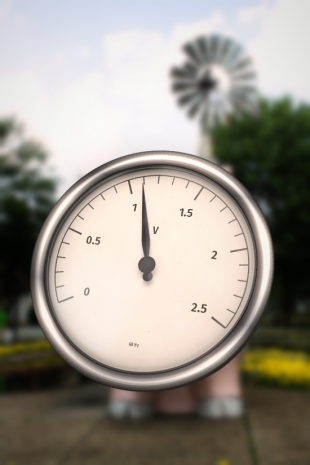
1.1 V
